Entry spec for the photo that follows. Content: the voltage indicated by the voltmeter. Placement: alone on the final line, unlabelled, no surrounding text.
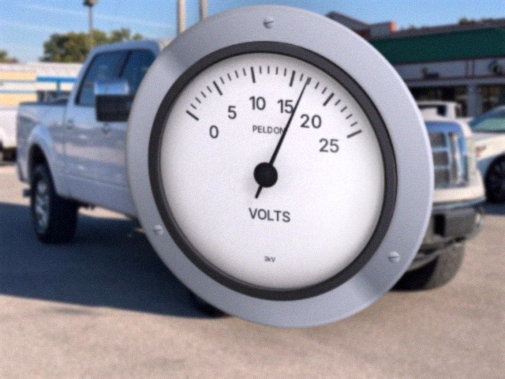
17 V
